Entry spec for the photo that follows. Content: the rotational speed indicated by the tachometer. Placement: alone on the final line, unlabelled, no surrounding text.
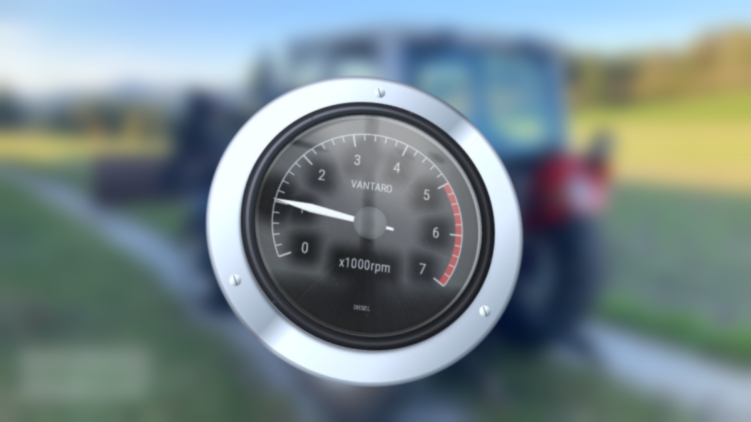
1000 rpm
